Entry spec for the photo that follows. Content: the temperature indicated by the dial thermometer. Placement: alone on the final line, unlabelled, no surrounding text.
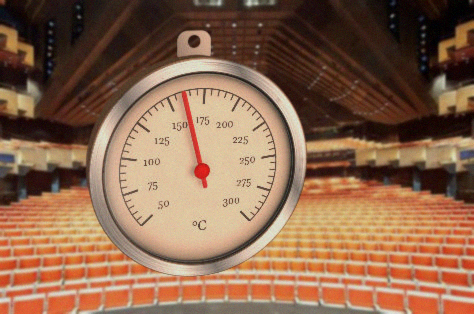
160 °C
